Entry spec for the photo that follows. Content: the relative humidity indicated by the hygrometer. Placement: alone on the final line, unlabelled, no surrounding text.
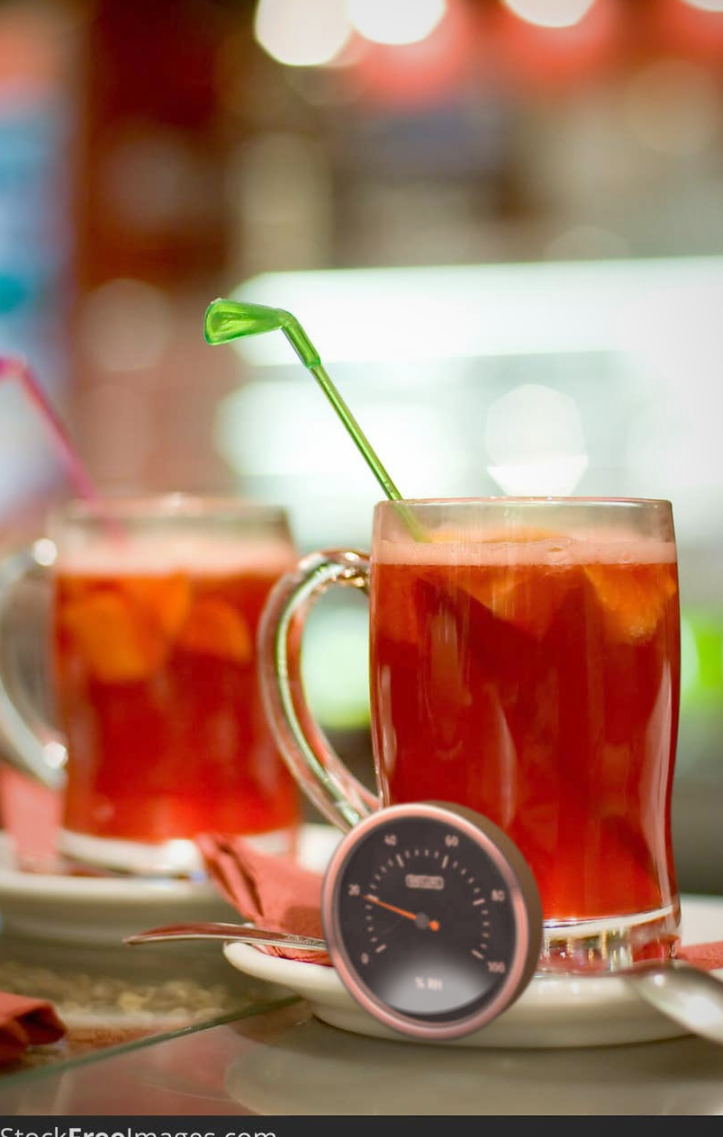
20 %
